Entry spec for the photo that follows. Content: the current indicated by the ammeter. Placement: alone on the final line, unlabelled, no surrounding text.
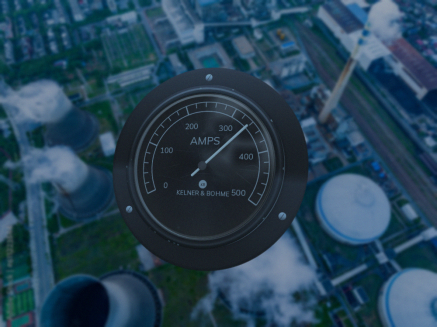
340 A
